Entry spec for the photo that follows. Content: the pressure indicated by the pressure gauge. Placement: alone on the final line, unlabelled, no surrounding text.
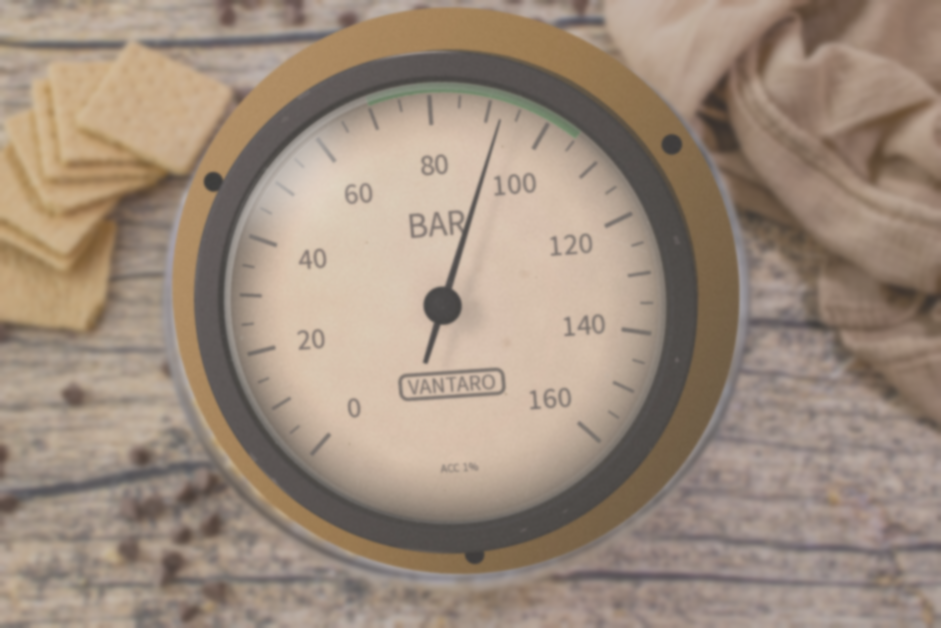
92.5 bar
